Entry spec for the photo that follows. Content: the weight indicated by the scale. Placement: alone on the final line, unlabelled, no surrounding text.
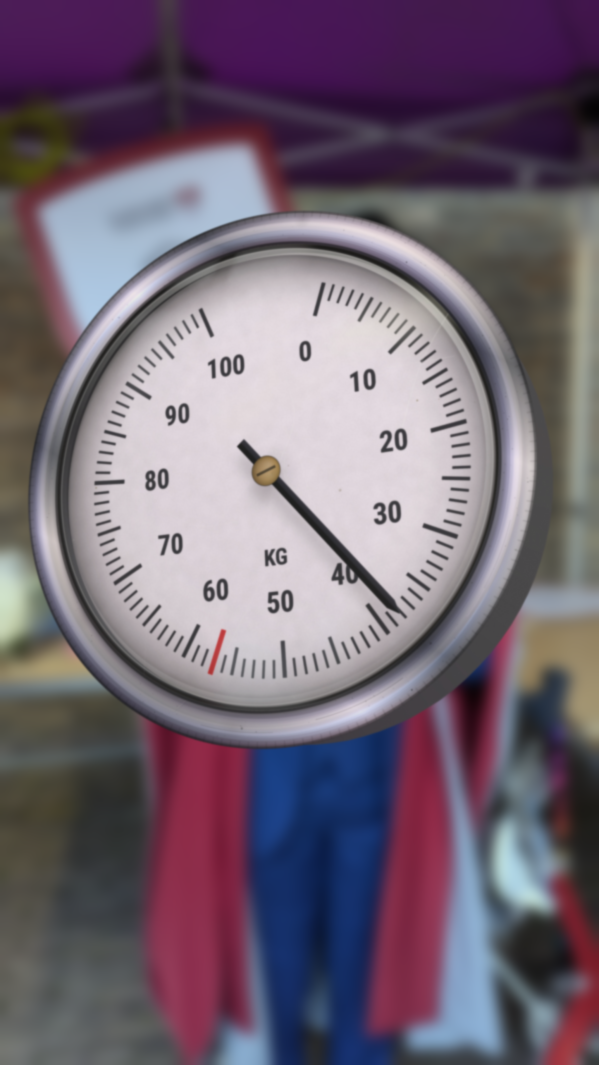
38 kg
